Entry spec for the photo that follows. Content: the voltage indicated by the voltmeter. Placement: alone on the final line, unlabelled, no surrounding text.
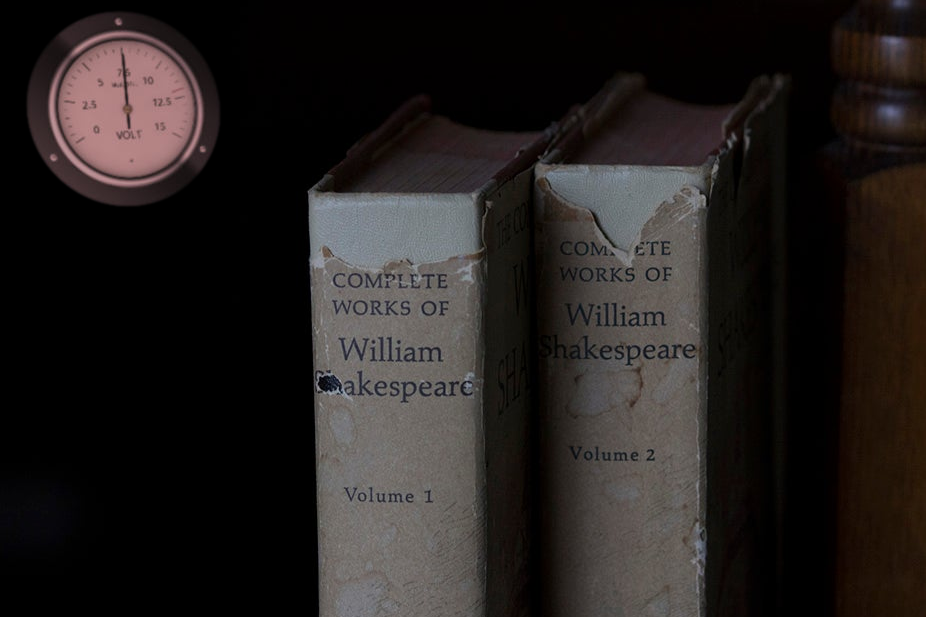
7.5 V
